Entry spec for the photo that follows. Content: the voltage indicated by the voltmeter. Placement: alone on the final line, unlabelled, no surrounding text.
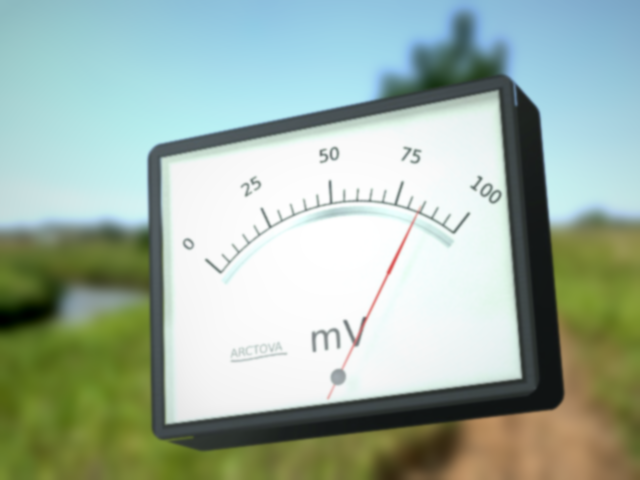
85 mV
